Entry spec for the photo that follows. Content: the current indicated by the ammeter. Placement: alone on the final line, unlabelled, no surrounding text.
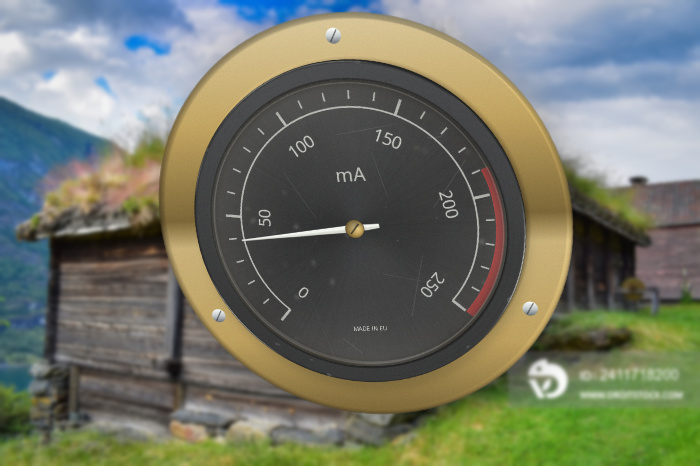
40 mA
